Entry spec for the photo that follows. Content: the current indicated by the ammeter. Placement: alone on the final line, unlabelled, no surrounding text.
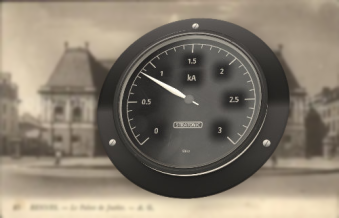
0.85 kA
